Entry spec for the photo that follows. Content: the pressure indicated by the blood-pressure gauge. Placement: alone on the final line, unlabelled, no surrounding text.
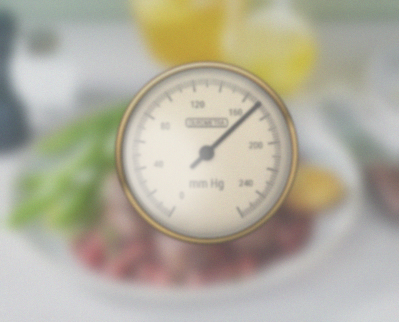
170 mmHg
